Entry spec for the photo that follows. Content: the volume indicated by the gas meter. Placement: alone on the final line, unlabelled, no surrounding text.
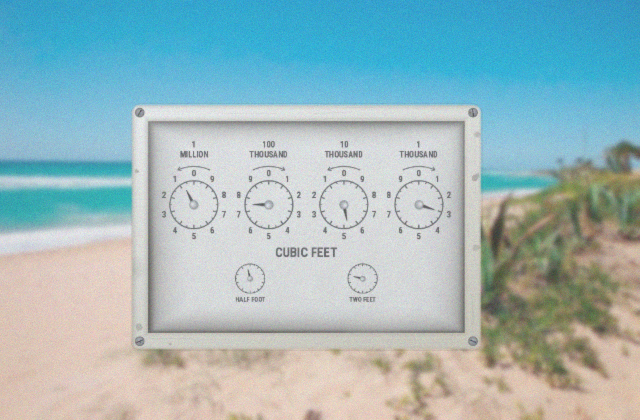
75300 ft³
